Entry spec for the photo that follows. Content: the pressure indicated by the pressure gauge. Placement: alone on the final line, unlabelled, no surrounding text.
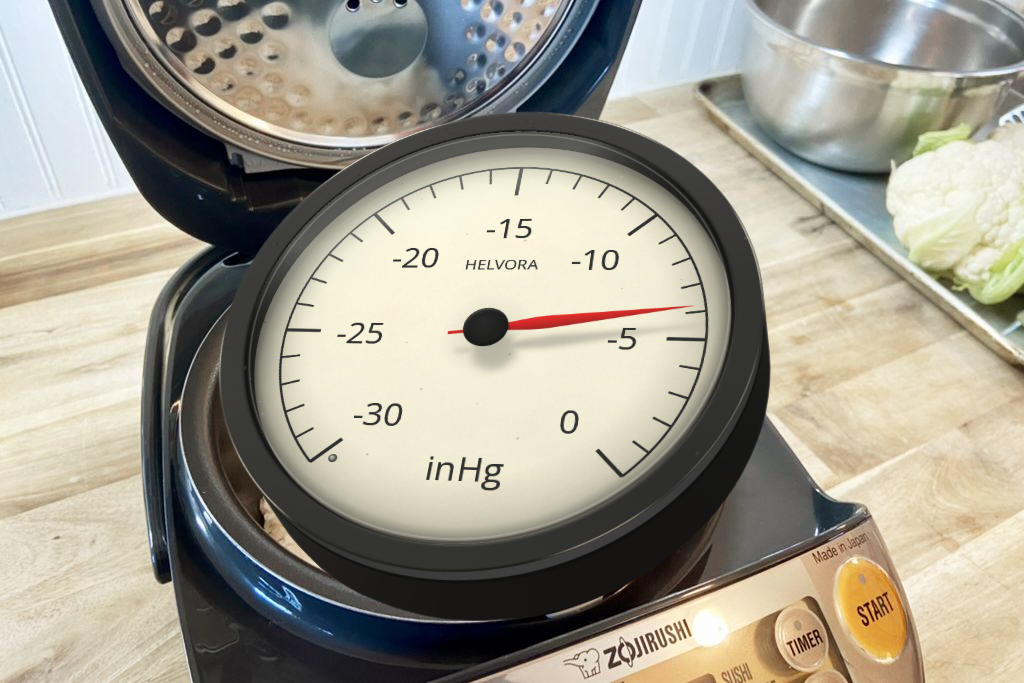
-6 inHg
